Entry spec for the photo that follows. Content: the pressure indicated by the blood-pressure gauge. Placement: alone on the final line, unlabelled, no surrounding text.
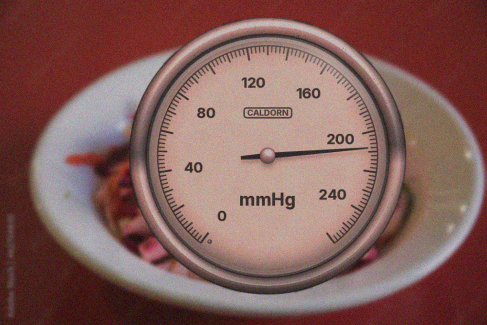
208 mmHg
